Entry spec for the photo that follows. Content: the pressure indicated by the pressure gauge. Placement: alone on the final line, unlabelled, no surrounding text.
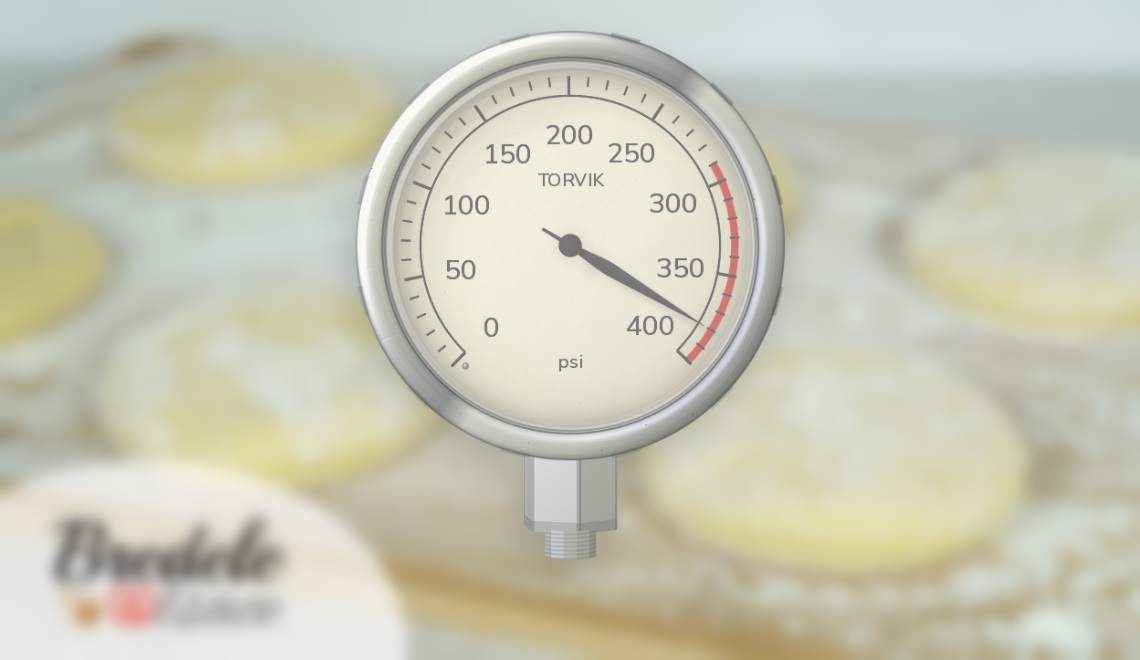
380 psi
